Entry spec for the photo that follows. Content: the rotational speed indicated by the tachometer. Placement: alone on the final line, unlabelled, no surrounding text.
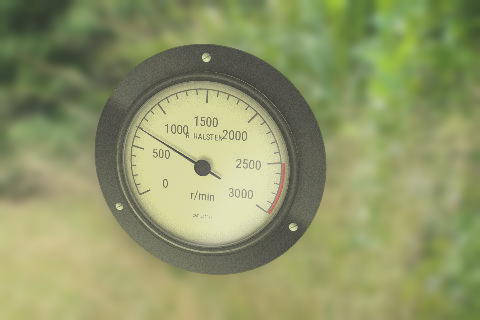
700 rpm
